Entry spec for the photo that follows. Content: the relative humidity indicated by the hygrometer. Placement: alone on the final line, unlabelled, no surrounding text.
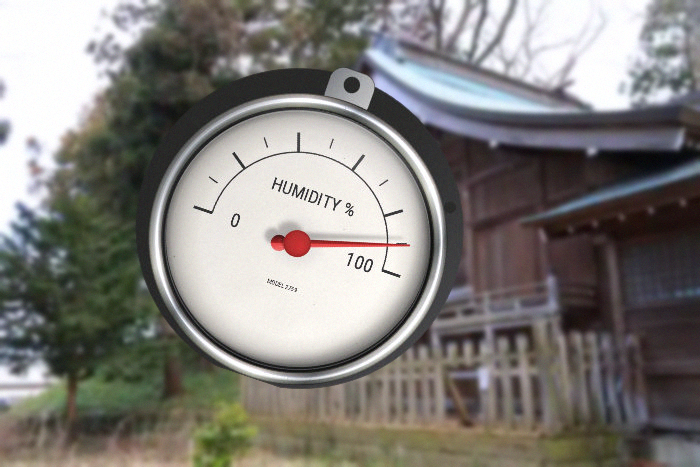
90 %
